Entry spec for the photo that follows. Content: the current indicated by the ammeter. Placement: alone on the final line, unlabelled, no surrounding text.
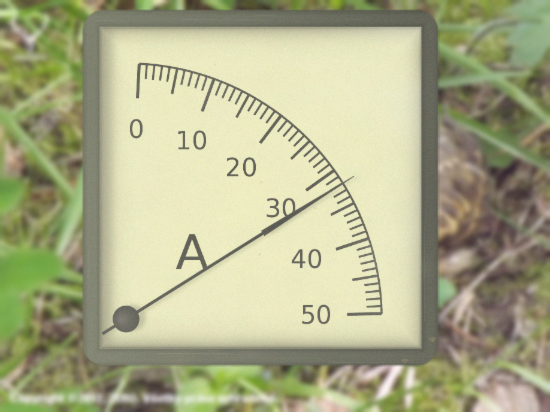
32 A
